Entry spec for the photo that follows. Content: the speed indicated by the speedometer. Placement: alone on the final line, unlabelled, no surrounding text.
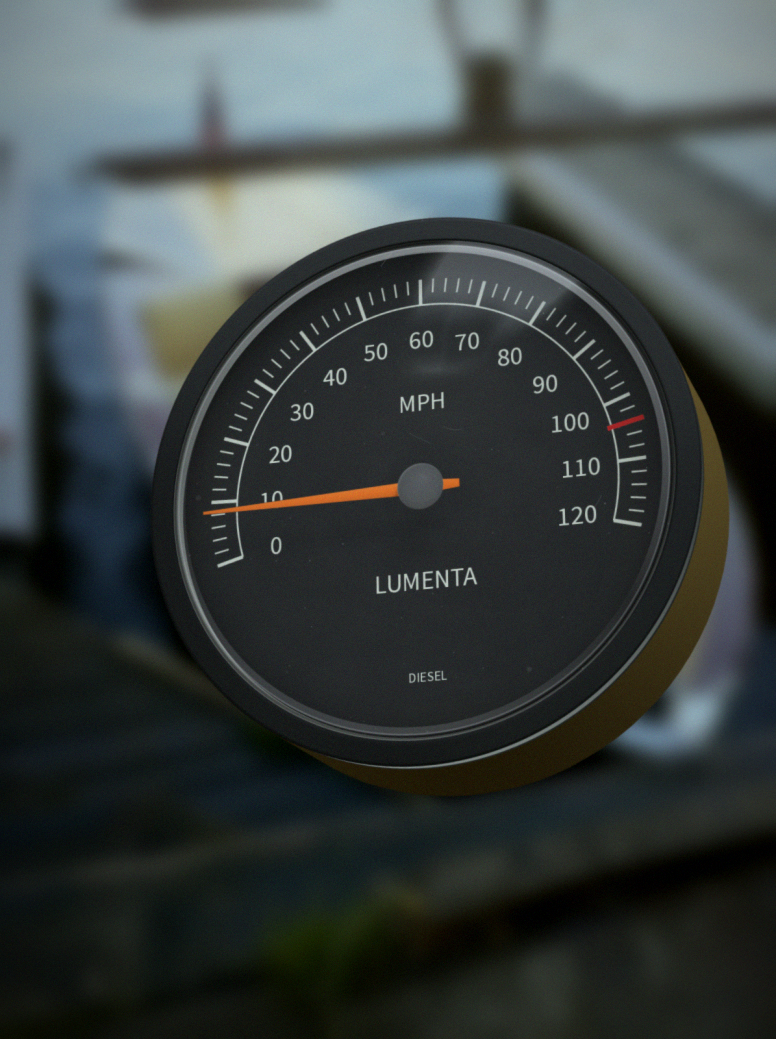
8 mph
